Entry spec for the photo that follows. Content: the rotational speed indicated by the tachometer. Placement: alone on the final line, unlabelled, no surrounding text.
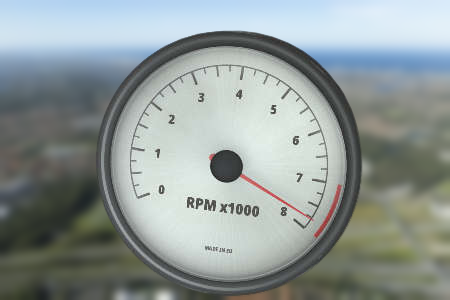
7750 rpm
